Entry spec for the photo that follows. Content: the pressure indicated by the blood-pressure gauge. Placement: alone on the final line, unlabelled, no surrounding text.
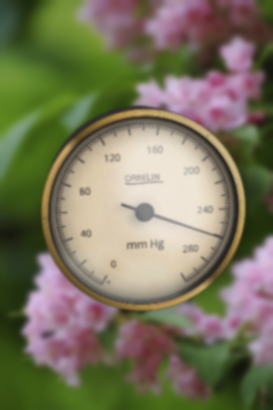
260 mmHg
